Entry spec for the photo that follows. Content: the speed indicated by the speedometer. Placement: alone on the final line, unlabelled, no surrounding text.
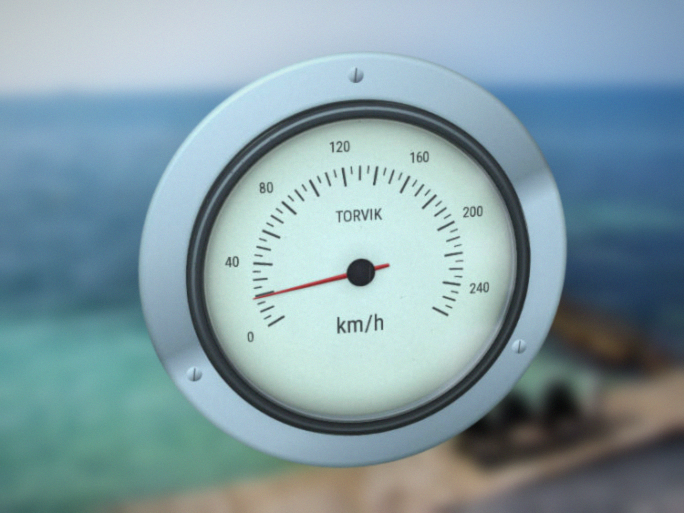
20 km/h
